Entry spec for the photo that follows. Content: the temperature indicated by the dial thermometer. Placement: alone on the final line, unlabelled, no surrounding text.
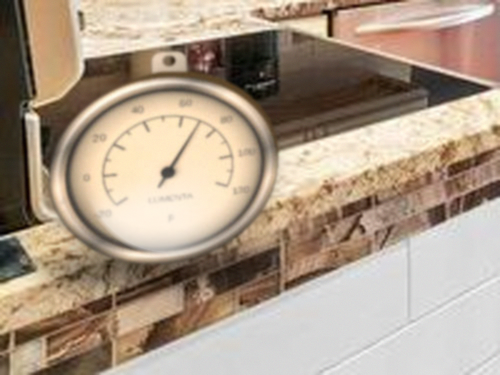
70 °F
